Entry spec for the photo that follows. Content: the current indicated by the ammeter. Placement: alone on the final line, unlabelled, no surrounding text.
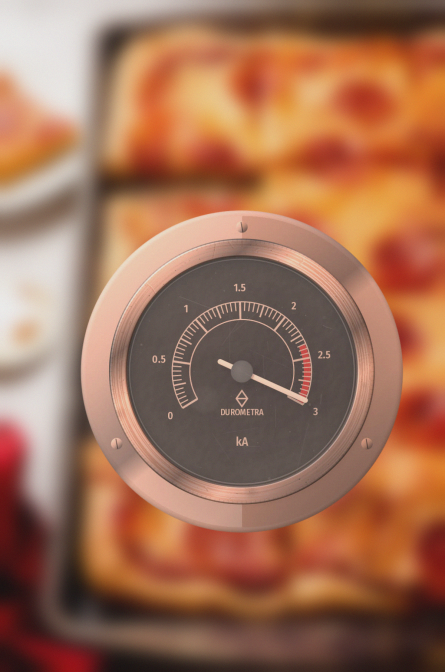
2.95 kA
